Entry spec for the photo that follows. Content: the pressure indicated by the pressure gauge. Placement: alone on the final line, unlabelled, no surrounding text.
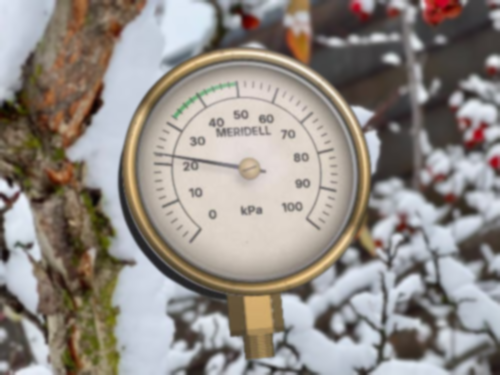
22 kPa
